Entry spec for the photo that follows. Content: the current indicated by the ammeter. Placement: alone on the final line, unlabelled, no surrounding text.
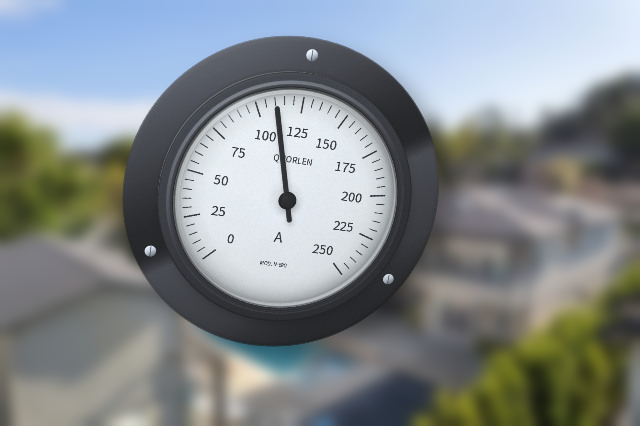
110 A
